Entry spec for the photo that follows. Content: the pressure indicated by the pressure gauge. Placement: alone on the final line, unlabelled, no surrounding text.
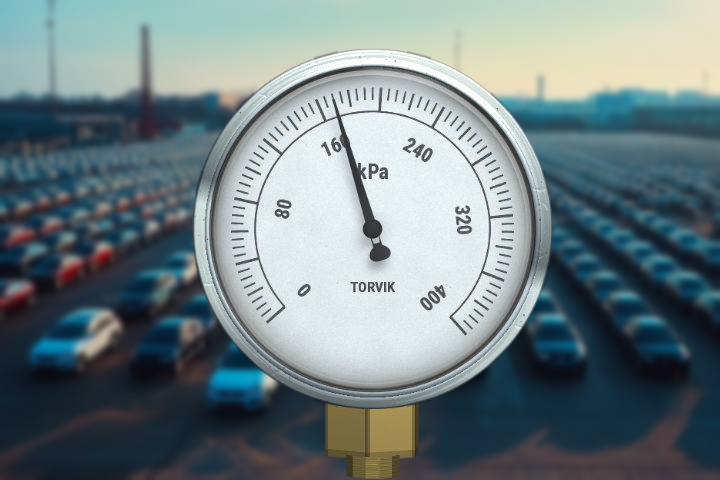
170 kPa
